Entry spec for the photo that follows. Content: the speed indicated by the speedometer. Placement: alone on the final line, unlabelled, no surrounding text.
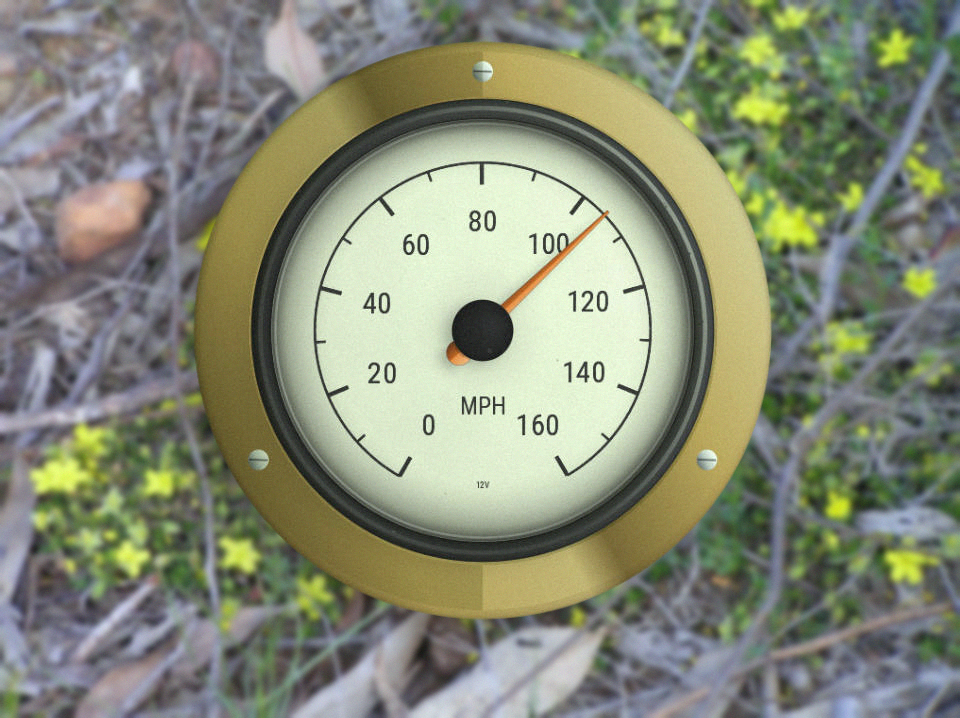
105 mph
